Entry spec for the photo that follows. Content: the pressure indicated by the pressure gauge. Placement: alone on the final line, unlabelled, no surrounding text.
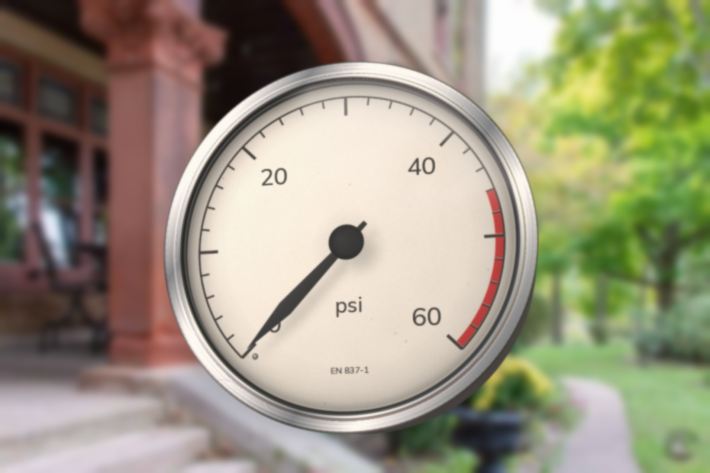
0 psi
